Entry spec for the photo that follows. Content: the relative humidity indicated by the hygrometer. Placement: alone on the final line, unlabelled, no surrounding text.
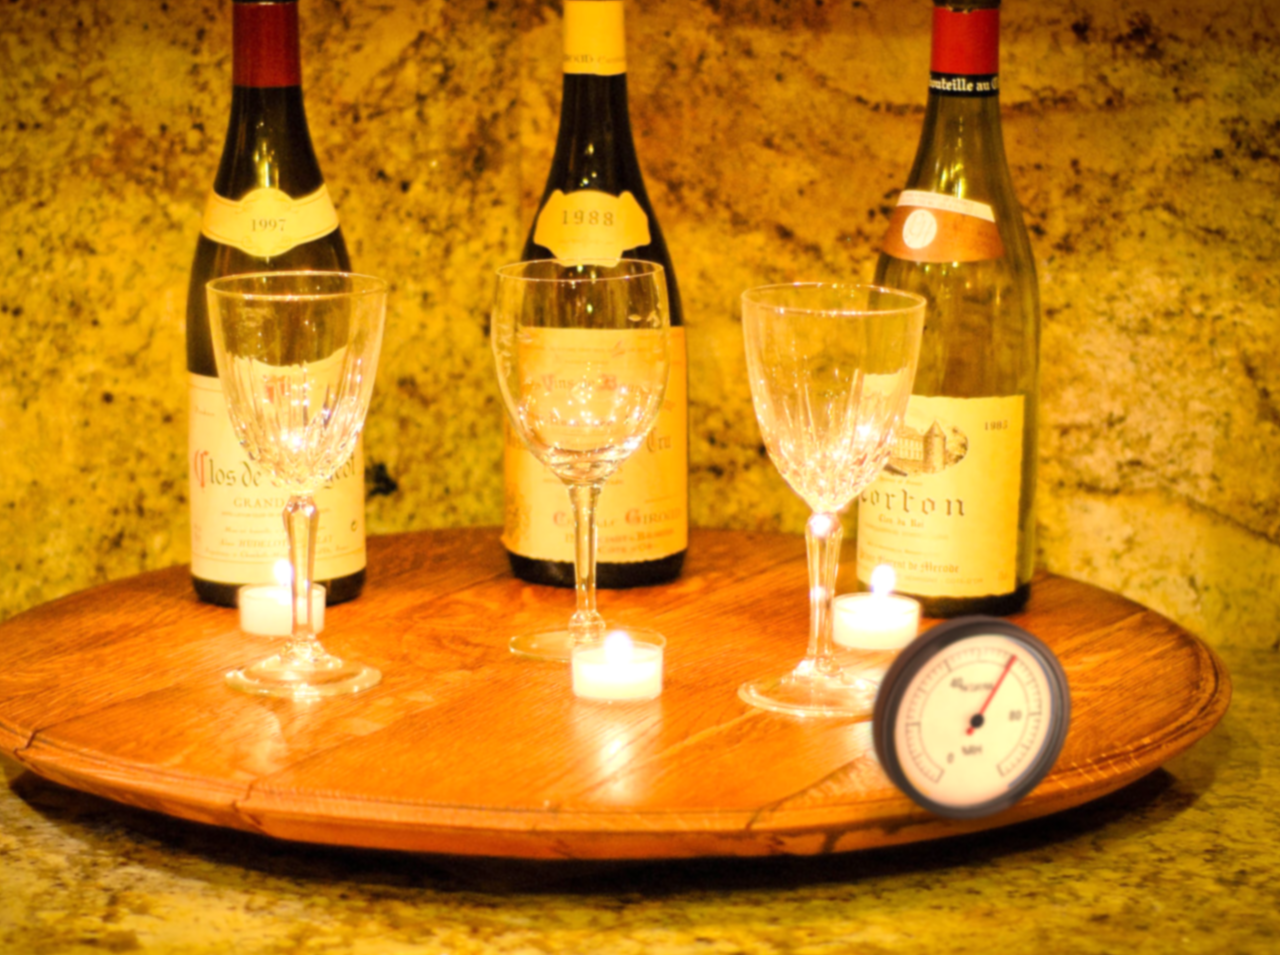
60 %
